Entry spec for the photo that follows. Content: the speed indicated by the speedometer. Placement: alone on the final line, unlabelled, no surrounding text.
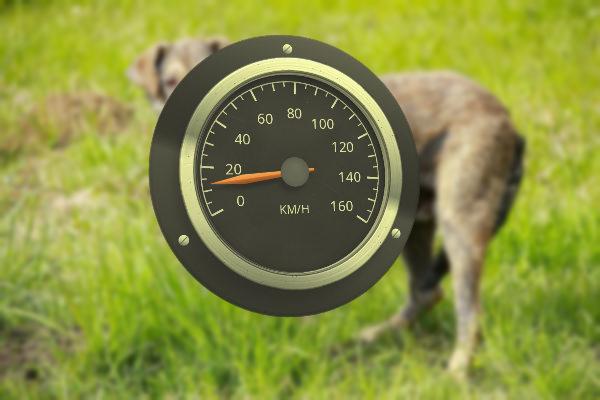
12.5 km/h
